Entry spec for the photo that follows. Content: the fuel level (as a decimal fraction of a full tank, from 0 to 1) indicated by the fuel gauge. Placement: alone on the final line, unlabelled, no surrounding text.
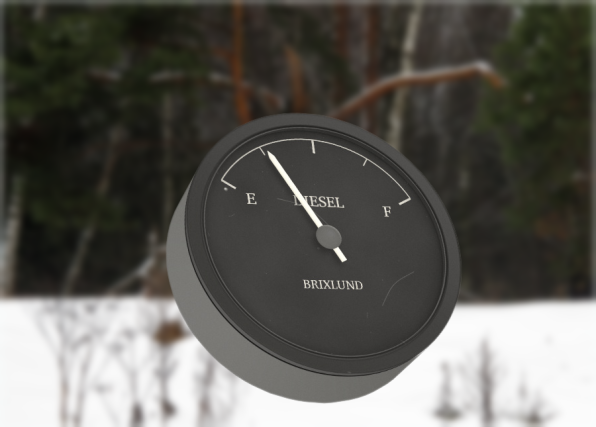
0.25
